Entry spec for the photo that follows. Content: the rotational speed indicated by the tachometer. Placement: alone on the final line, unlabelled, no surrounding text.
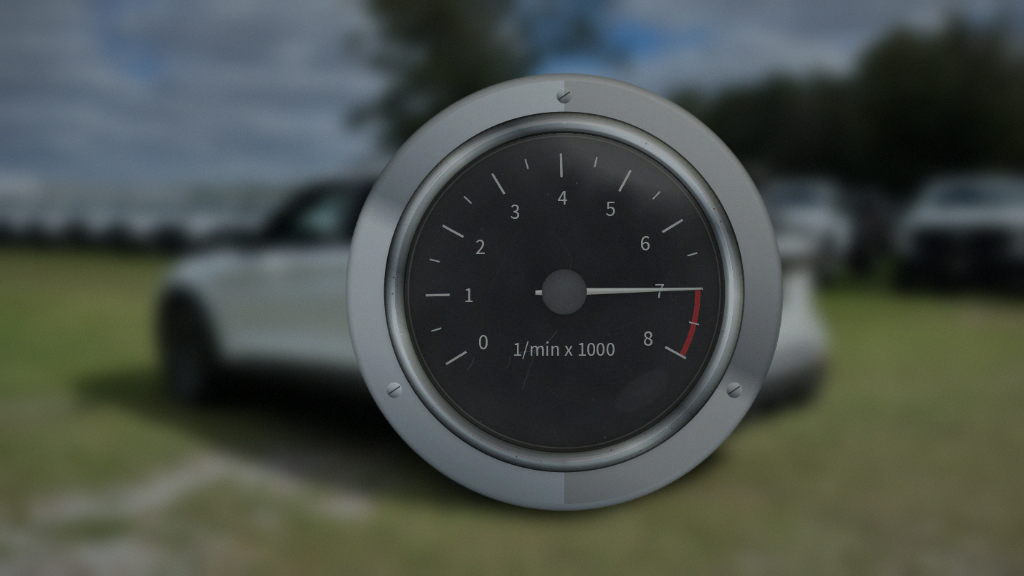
7000 rpm
